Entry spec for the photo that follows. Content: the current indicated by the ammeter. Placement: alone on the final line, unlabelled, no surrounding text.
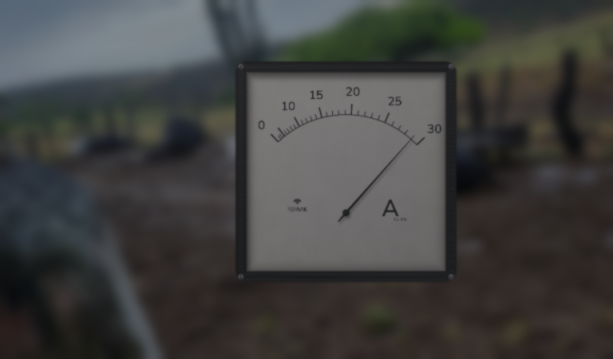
29 A
